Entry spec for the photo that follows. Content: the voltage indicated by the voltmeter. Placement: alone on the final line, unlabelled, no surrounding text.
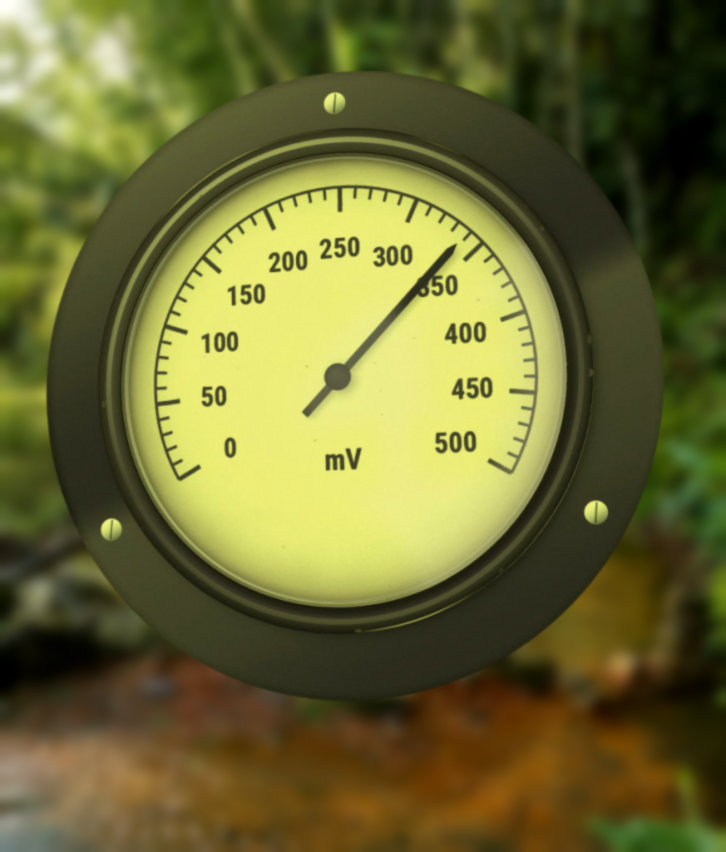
340 mV
